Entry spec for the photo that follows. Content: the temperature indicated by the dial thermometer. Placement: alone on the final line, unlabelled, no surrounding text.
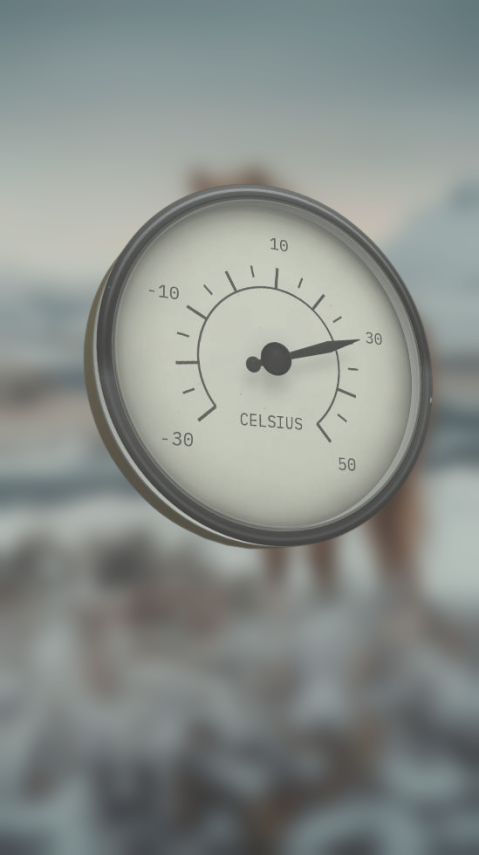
30 °C
